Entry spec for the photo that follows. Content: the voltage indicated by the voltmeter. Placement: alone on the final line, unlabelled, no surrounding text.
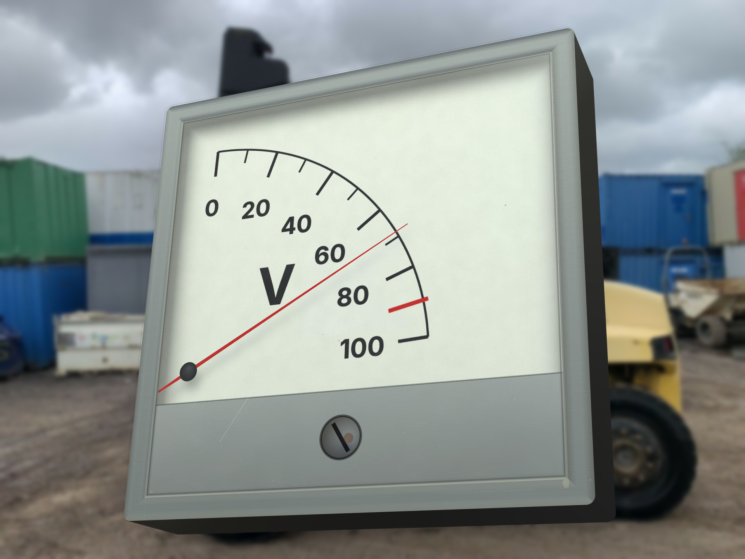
70 V
